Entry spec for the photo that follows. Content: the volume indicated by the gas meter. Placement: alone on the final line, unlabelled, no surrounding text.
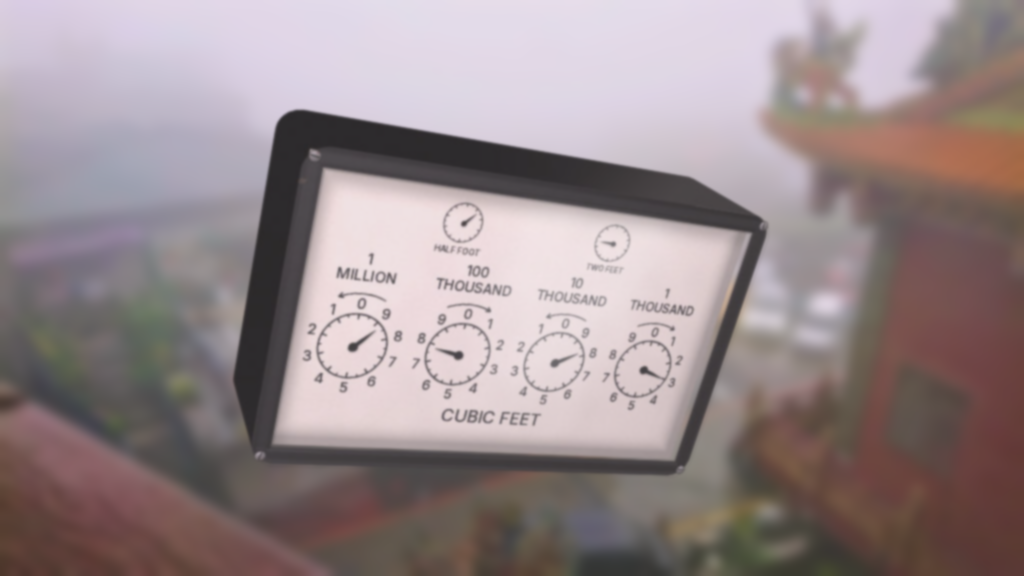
878300 ft³
